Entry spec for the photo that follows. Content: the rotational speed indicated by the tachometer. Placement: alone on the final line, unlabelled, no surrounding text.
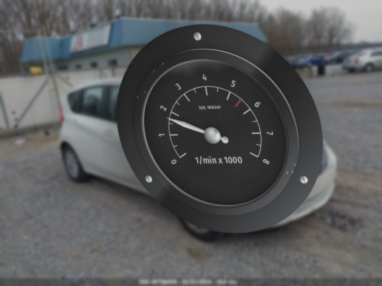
1750 rpm
